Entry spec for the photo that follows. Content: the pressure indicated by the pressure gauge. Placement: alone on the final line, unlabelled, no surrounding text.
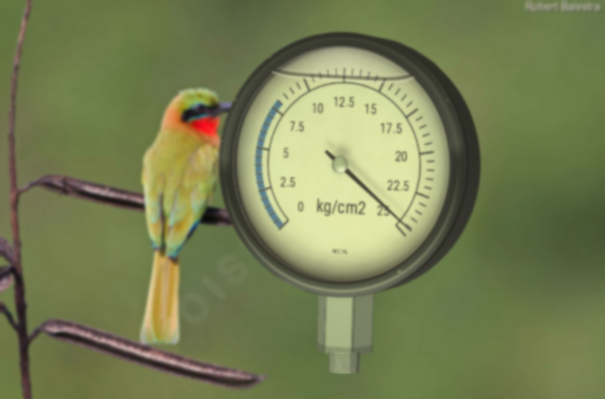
24.5 kg/cm²
